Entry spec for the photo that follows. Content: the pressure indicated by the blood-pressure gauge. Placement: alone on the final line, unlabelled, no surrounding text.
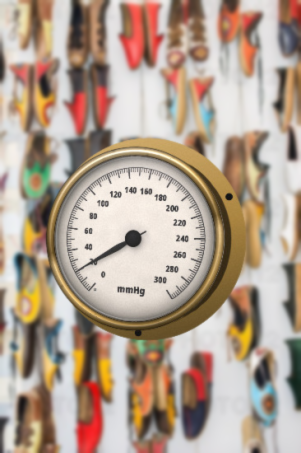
20 mmHg
